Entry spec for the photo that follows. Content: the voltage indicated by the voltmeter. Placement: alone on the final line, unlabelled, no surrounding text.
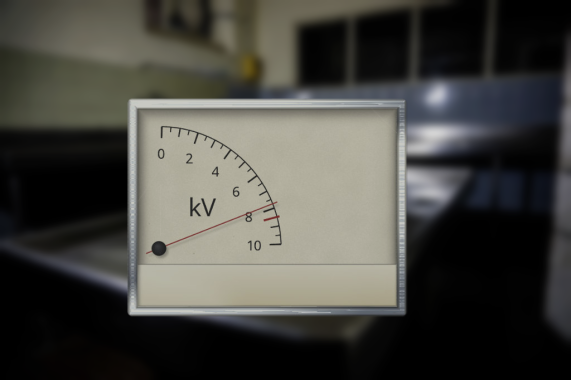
7.75 kV
